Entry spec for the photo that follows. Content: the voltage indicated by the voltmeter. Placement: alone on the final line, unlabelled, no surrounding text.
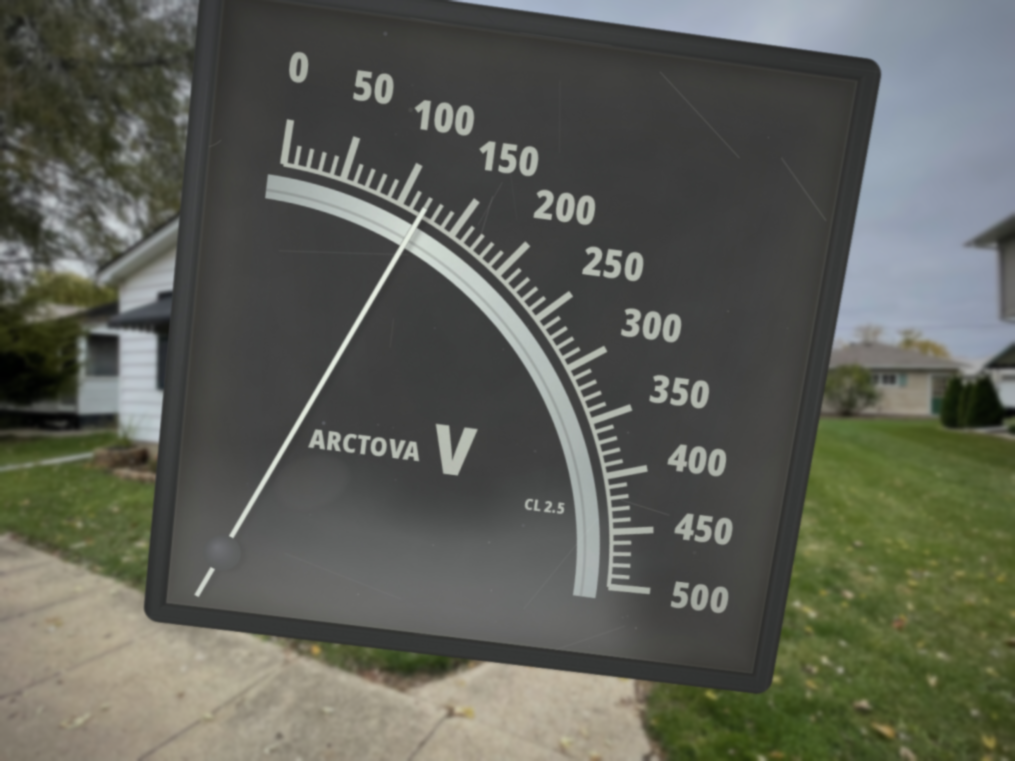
120 V
